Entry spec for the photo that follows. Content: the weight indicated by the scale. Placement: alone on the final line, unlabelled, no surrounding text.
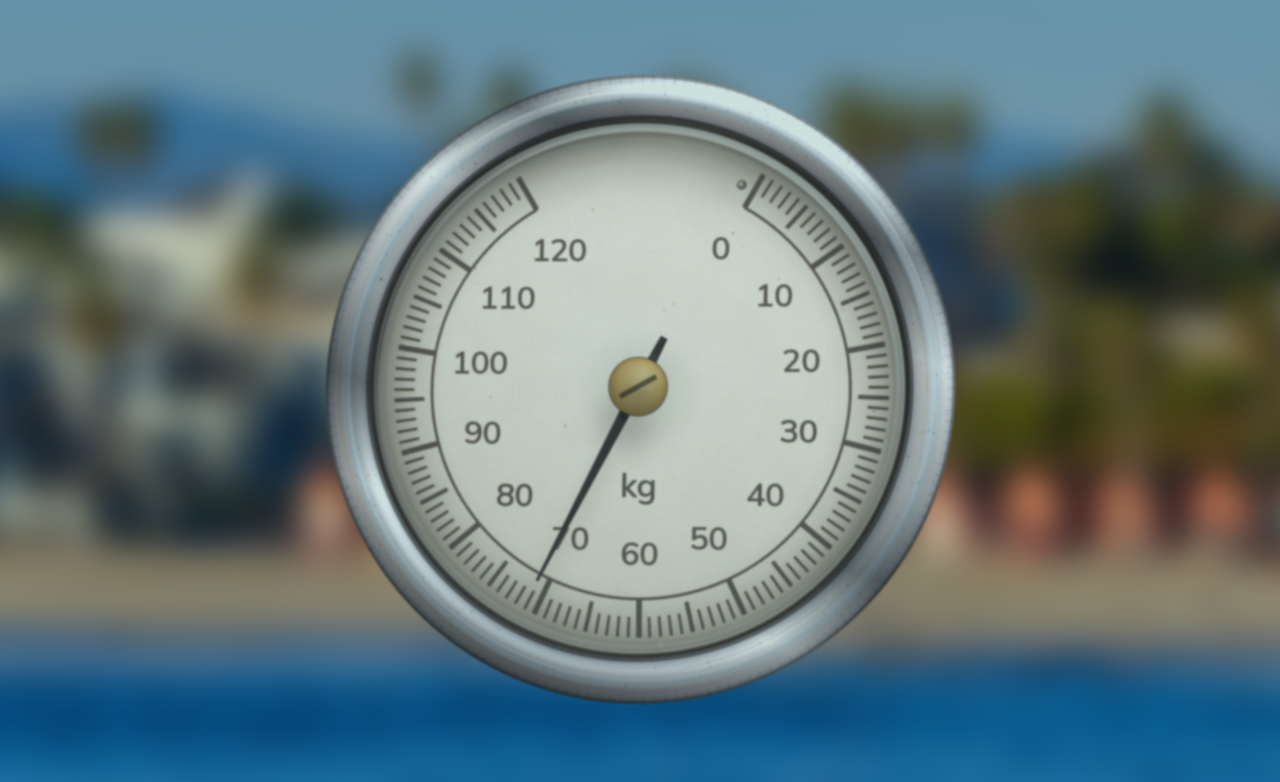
71 kg
